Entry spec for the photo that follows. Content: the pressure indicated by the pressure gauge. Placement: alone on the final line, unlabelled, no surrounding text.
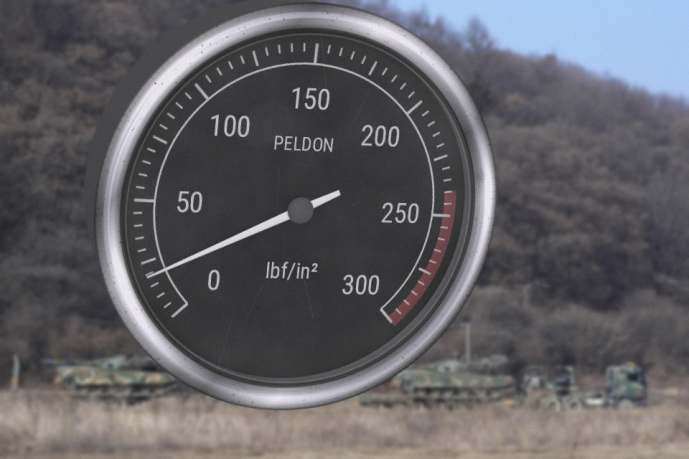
20 psi
